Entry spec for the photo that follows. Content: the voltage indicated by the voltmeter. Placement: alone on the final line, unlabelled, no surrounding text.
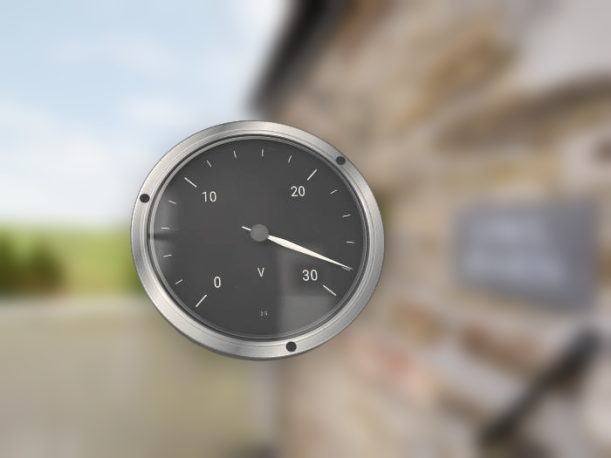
28 V
